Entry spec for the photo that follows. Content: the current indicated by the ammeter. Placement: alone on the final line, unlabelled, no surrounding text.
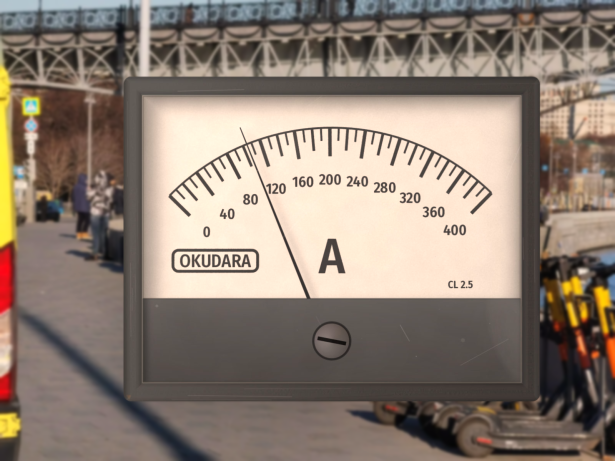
105 A
